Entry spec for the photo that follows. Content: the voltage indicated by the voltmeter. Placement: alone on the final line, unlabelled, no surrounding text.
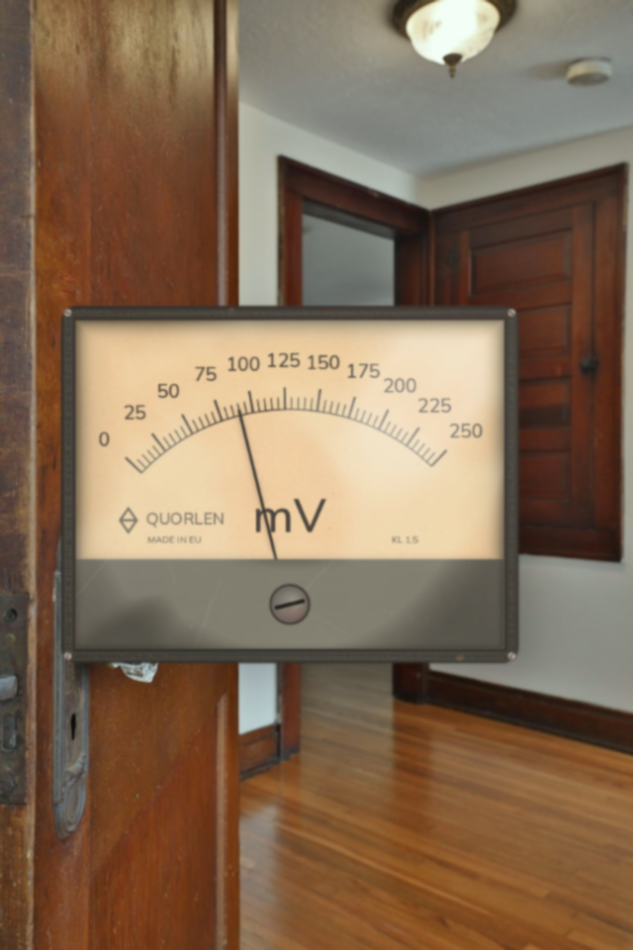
90 mV
